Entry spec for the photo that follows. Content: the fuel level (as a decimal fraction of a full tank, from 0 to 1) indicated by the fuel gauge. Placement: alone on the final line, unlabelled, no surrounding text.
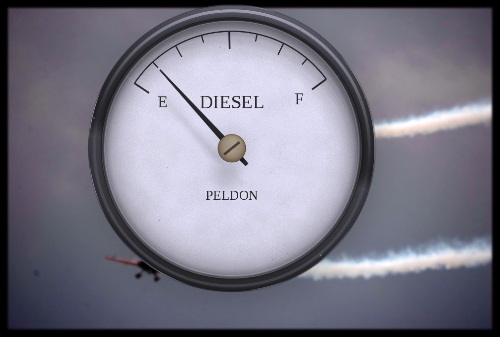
0.125
